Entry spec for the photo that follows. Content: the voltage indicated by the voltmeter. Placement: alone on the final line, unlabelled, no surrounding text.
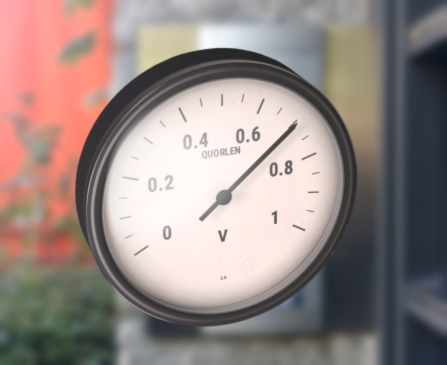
0.7 V
